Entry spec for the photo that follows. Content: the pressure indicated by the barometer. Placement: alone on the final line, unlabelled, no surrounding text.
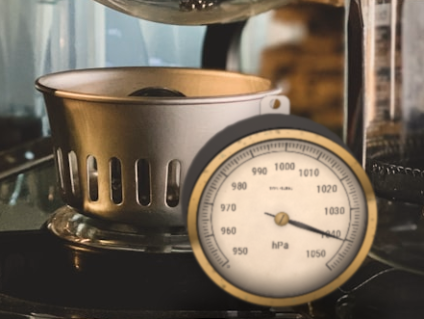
1040 hPa
